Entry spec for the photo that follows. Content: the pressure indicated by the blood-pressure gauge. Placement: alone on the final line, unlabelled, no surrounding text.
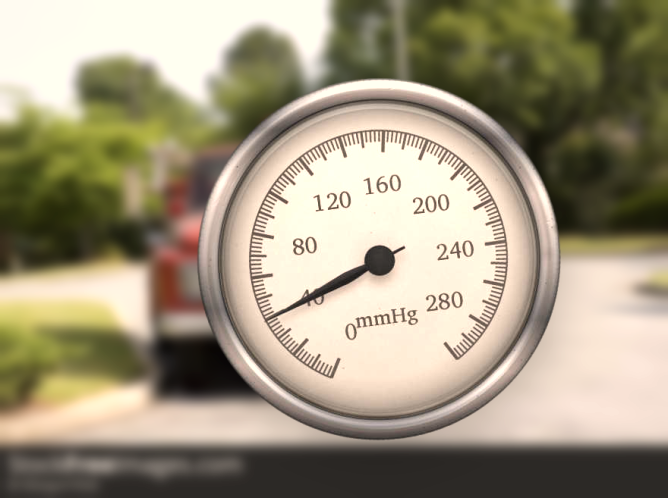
40 mmHg
